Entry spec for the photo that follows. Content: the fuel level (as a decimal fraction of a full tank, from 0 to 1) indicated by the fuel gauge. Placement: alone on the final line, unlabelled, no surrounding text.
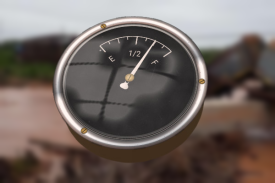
0.75
